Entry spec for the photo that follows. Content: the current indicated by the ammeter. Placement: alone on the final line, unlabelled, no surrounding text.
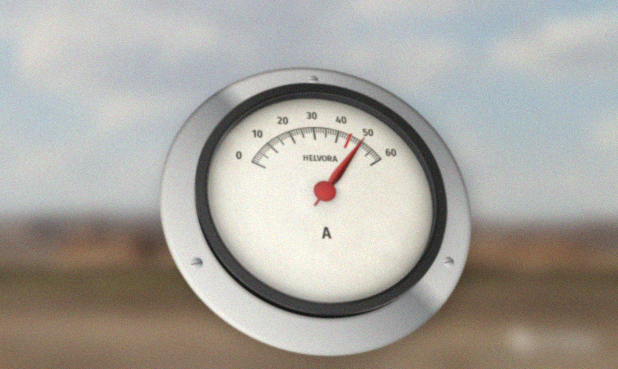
50 A
